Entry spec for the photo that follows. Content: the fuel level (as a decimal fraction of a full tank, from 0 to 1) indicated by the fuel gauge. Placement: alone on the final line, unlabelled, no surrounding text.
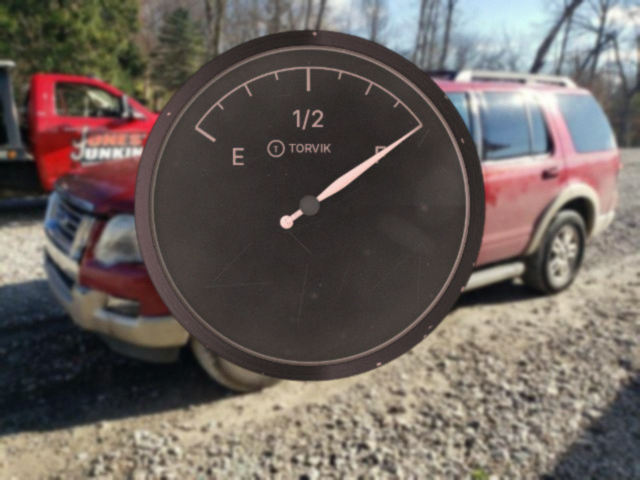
1
